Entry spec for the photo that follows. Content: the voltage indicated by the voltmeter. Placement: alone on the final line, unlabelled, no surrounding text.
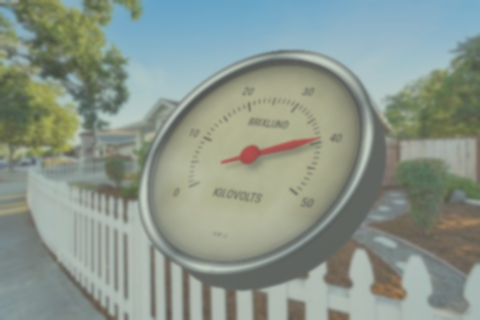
40 kV
